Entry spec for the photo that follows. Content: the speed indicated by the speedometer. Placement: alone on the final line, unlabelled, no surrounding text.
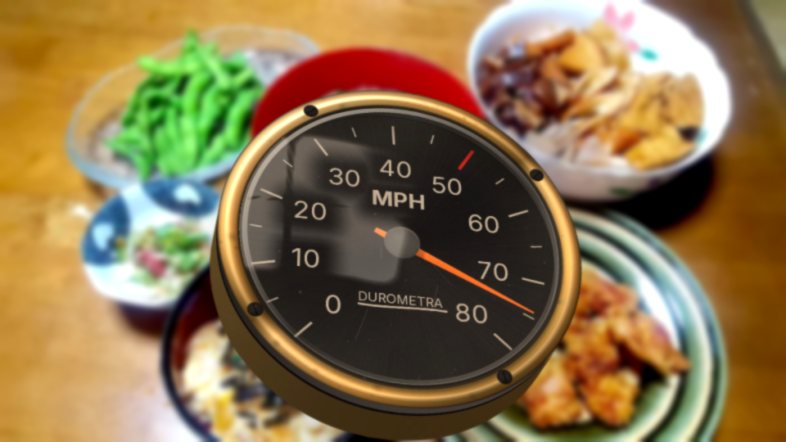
75 mph
